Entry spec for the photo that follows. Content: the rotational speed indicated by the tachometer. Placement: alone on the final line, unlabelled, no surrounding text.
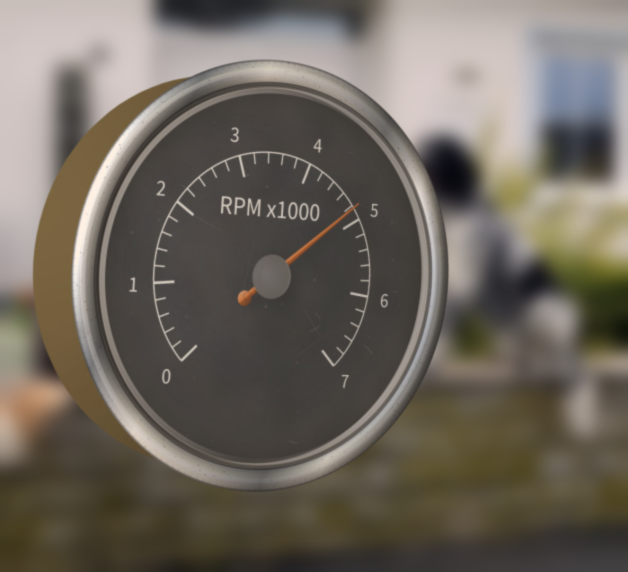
4800 rpm
